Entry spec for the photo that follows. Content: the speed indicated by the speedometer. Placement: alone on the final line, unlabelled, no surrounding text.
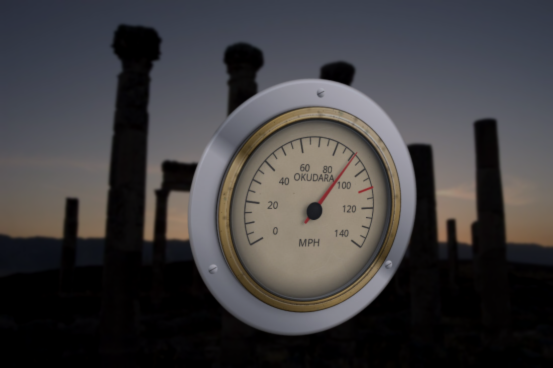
90 mph
